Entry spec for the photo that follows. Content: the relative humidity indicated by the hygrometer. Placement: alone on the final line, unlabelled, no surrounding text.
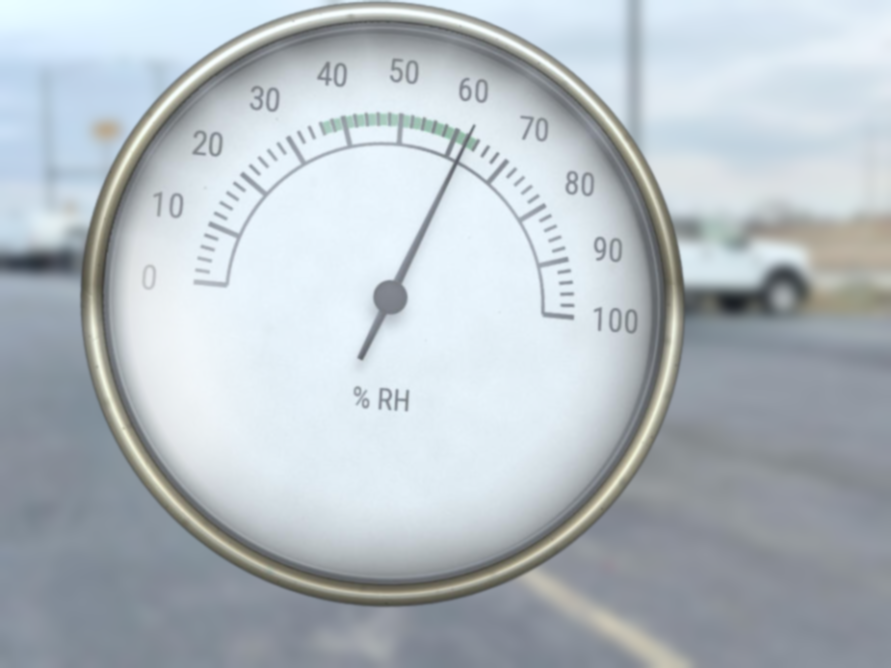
62 %
